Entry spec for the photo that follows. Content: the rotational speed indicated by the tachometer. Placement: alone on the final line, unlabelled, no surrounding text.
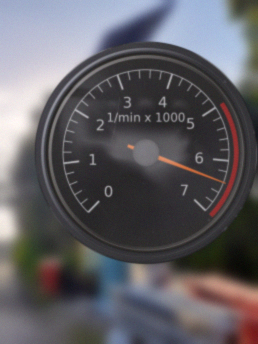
6400 rpm
